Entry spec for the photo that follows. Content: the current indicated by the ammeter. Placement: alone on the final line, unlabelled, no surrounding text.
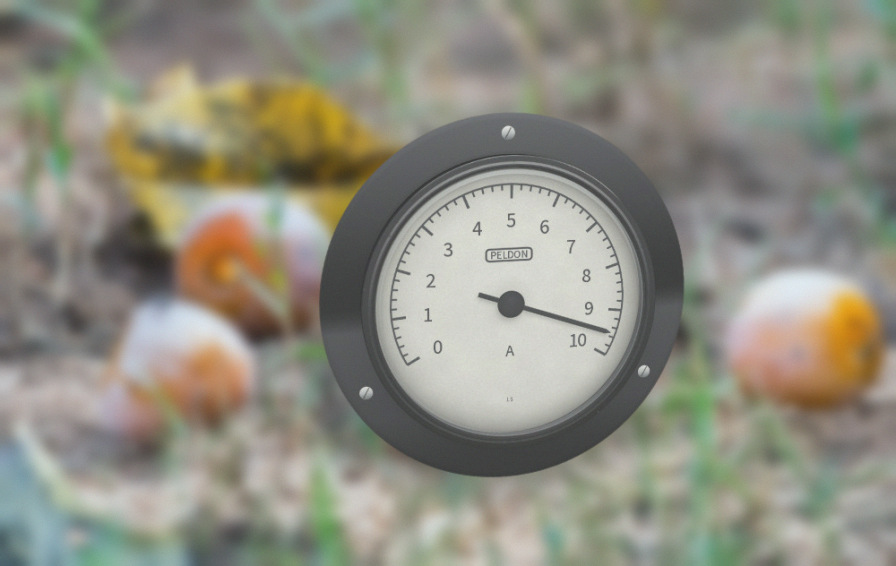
9.5 A
